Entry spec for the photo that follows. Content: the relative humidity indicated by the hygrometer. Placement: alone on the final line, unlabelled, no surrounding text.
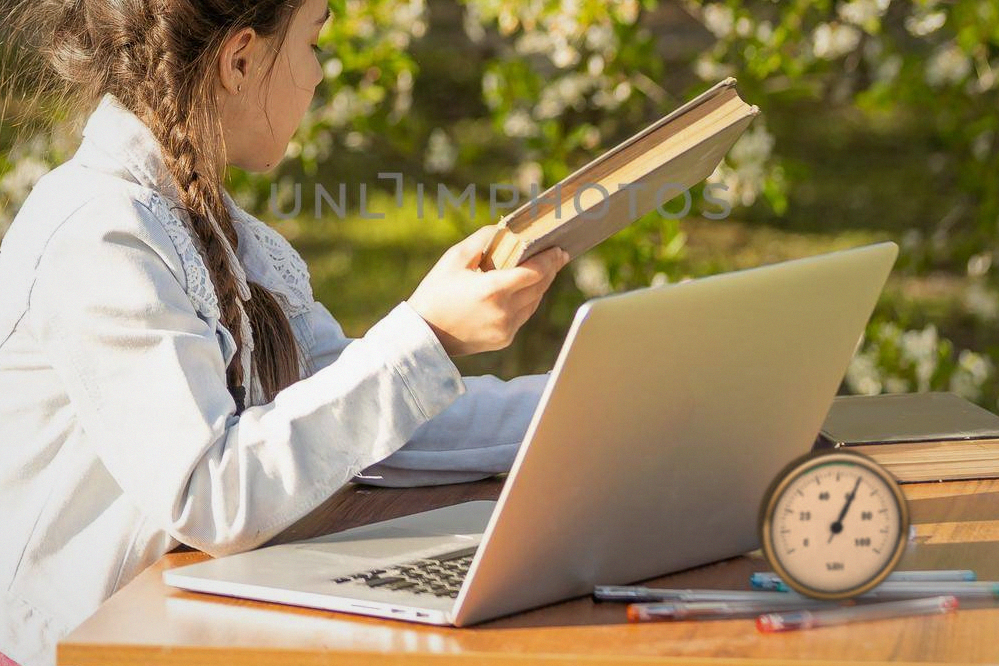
60 %
